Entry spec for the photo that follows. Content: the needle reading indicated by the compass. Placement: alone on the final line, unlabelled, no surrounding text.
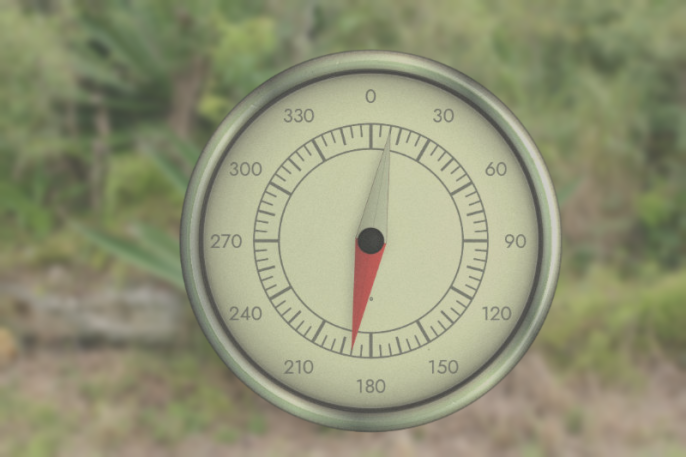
190 °
